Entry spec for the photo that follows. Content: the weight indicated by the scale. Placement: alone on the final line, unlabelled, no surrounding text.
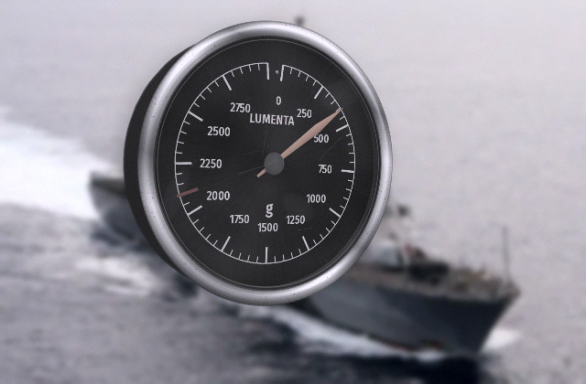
400 g
